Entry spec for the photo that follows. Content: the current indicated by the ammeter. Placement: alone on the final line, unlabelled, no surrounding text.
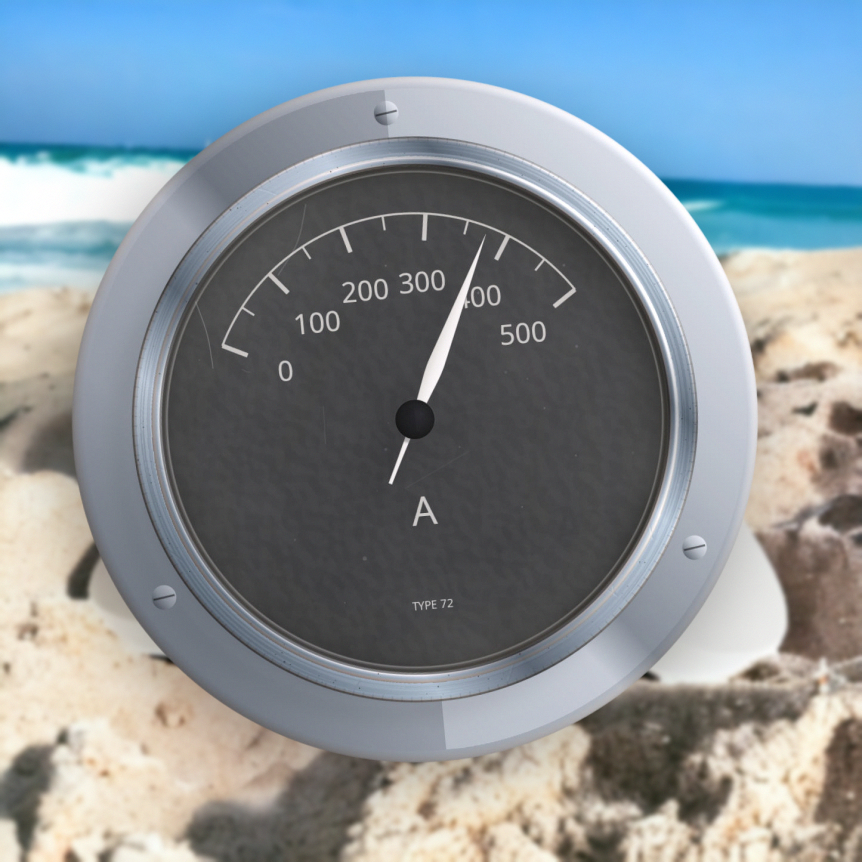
375 A
